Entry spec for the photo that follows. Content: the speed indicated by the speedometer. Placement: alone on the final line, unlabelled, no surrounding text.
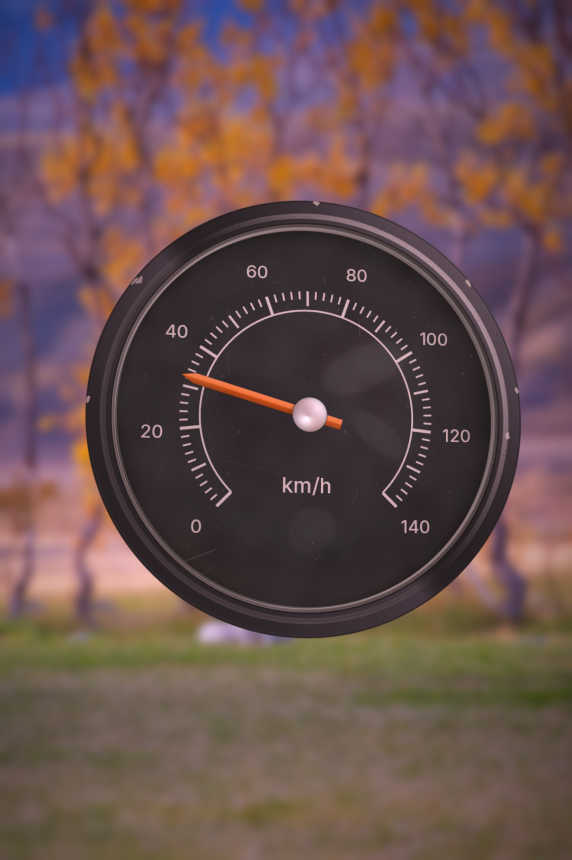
32 km/h
